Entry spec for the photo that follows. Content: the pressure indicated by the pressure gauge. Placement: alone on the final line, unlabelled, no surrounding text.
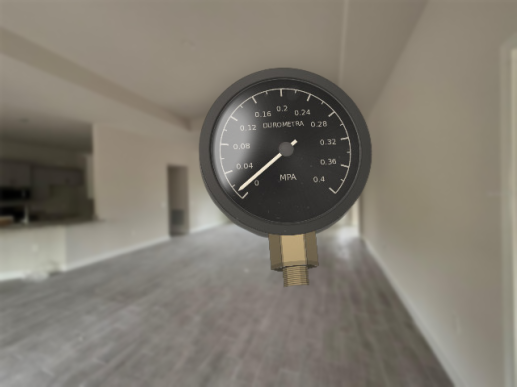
0.01 MPa
